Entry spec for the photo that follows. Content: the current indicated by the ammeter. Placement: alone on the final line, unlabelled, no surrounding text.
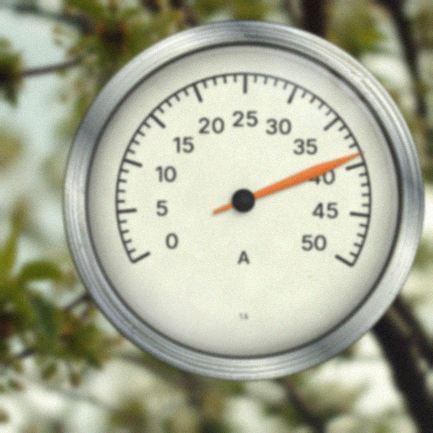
39 A
